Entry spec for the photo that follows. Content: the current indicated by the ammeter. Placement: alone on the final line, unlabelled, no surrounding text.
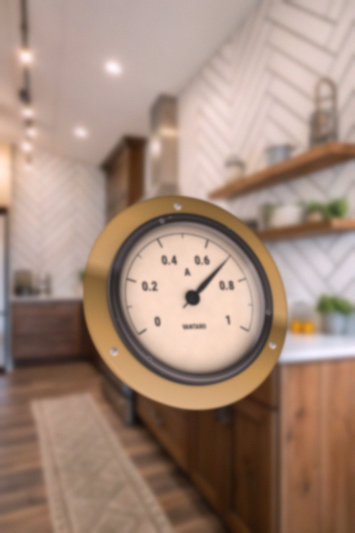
0.7 A
